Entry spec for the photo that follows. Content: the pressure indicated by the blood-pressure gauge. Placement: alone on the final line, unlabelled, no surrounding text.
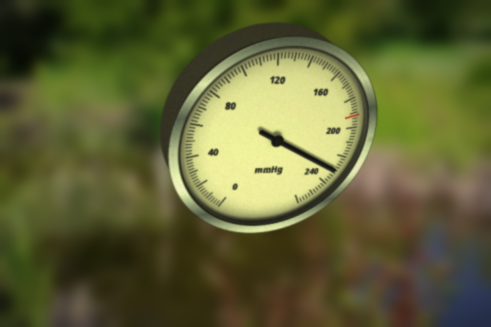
230 mmHg
